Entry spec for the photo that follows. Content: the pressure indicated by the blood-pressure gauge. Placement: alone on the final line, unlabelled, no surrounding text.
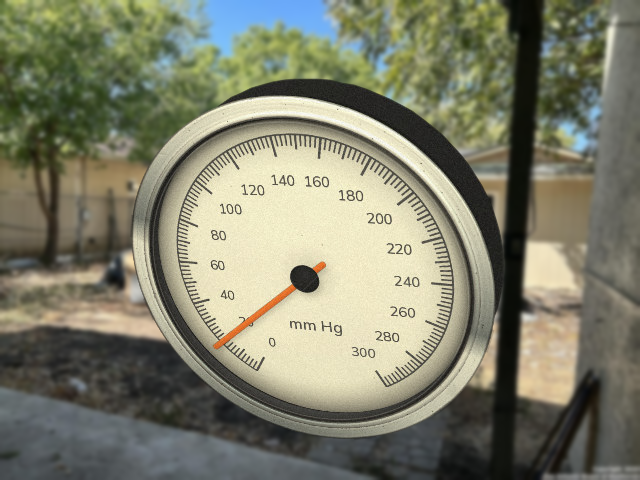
20 mmHg
